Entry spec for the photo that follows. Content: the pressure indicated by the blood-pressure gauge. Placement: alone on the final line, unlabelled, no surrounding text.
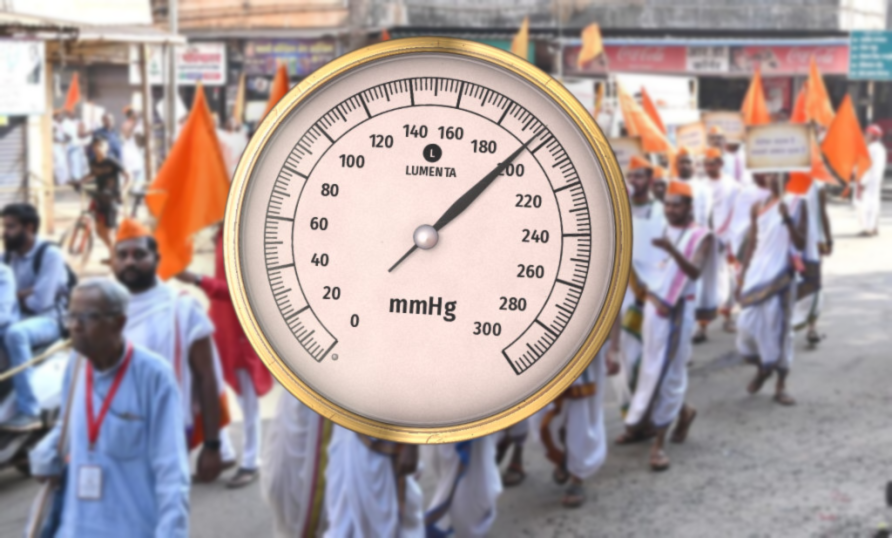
196 mmHg
